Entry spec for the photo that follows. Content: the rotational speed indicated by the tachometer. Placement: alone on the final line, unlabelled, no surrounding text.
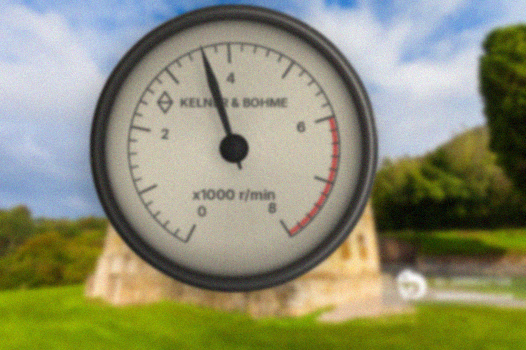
3600 rpm
